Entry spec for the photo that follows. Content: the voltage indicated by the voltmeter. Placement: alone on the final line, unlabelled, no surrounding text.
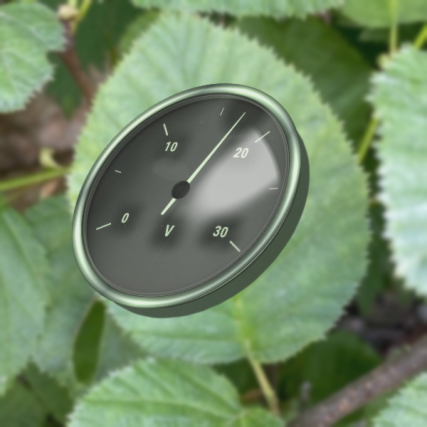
17.5 V
